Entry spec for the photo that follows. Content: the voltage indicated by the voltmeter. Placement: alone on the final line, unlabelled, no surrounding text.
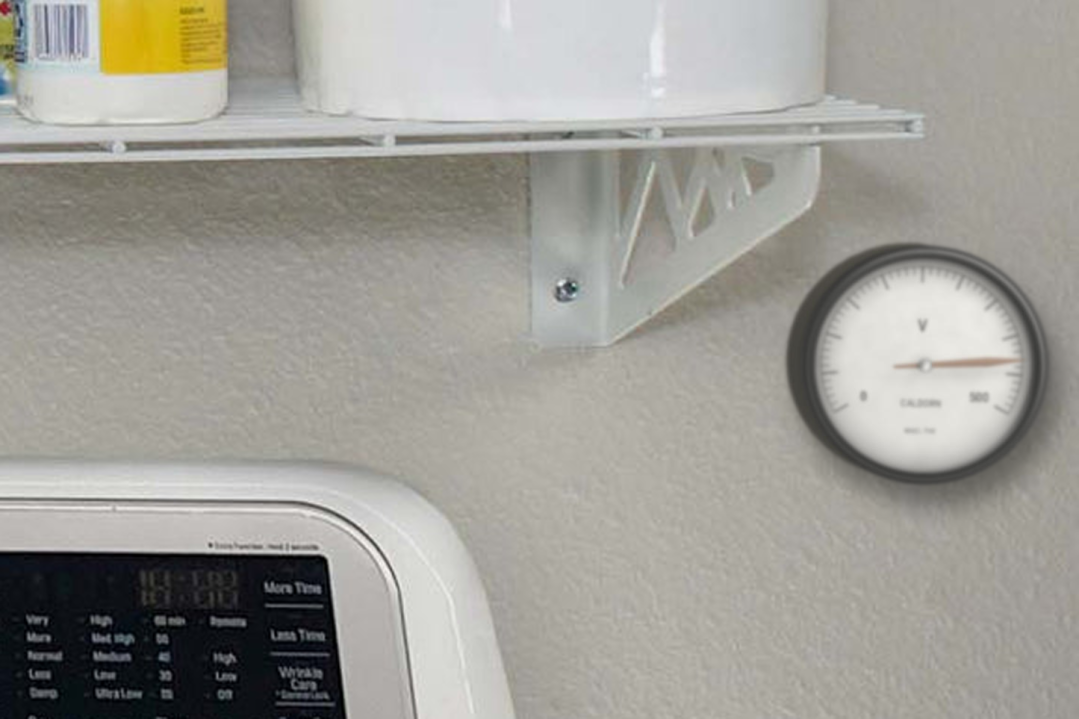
430 V
